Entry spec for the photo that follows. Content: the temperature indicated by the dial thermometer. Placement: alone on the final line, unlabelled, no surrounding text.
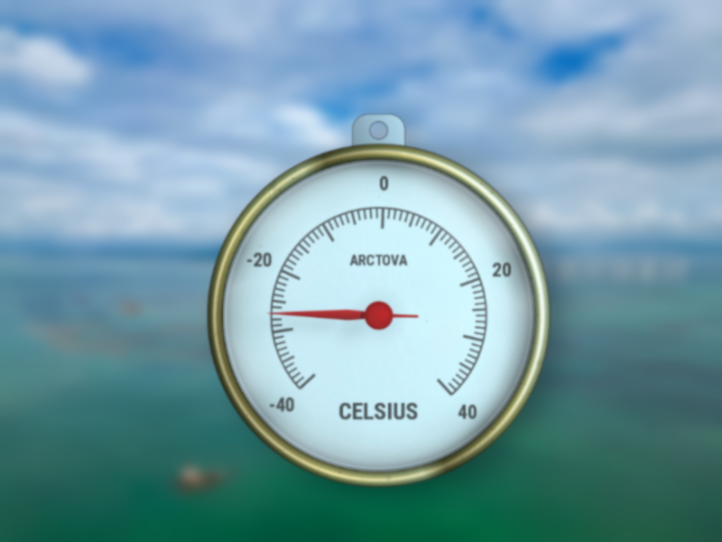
-27 °C
